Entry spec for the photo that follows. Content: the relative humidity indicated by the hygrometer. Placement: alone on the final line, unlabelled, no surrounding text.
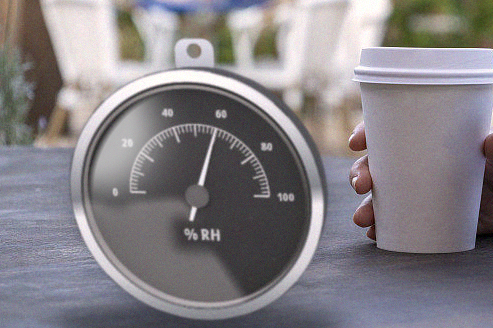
60 %
